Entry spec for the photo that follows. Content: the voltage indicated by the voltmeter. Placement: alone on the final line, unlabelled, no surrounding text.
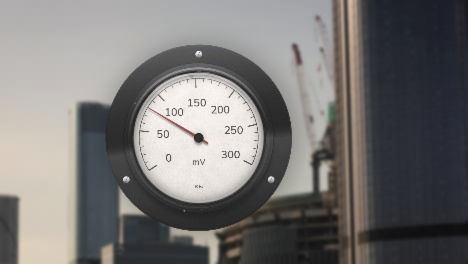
80 mV
